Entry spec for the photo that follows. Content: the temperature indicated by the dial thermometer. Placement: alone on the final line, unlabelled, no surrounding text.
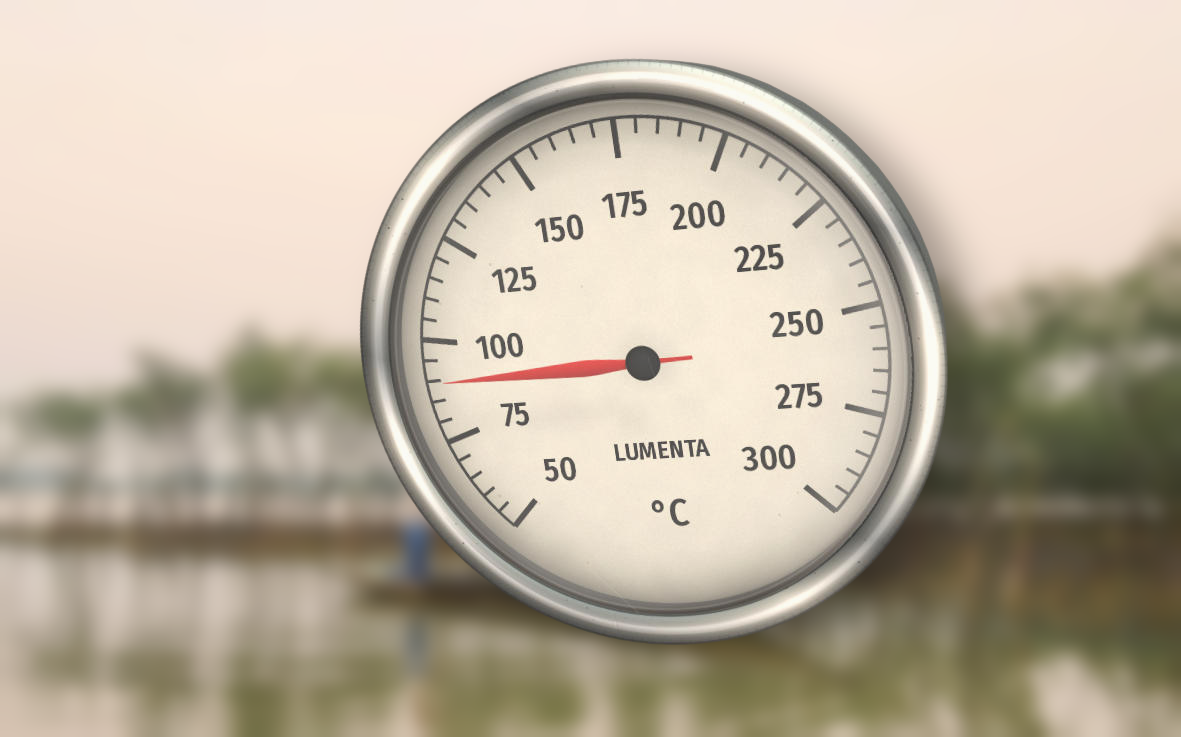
90 °C
